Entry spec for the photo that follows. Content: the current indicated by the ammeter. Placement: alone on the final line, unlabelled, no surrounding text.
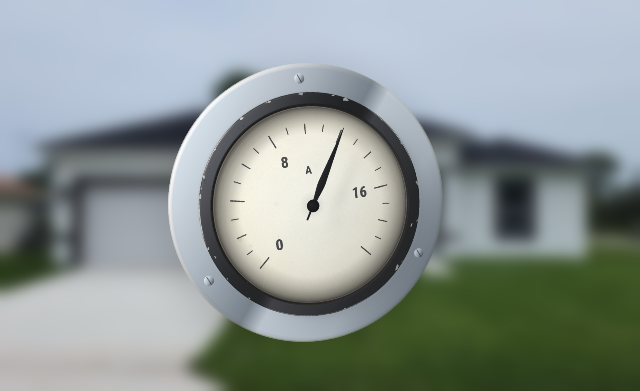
12 A
